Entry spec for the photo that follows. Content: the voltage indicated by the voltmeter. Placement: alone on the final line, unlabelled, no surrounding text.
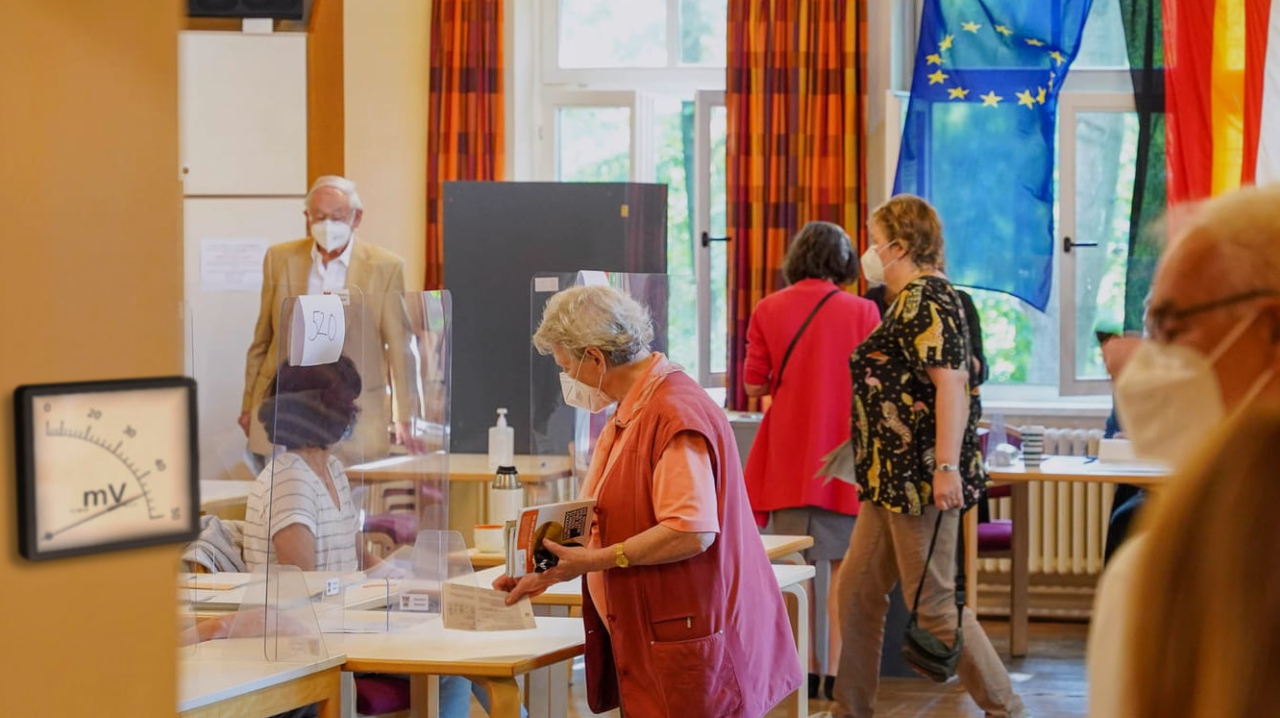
44 mV
